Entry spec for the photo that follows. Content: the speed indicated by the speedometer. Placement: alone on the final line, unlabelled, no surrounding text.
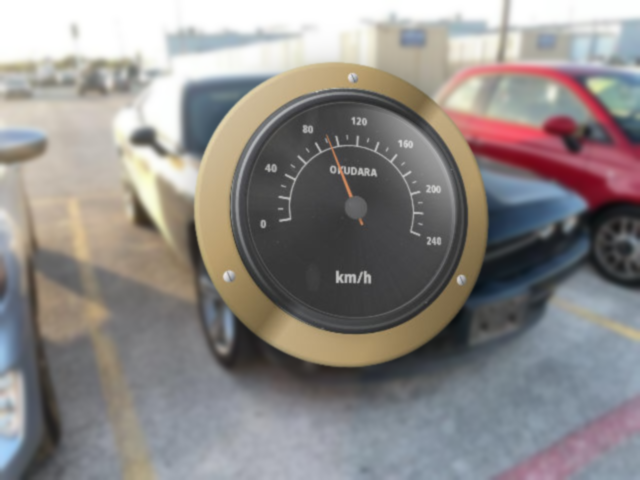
90 km/h
